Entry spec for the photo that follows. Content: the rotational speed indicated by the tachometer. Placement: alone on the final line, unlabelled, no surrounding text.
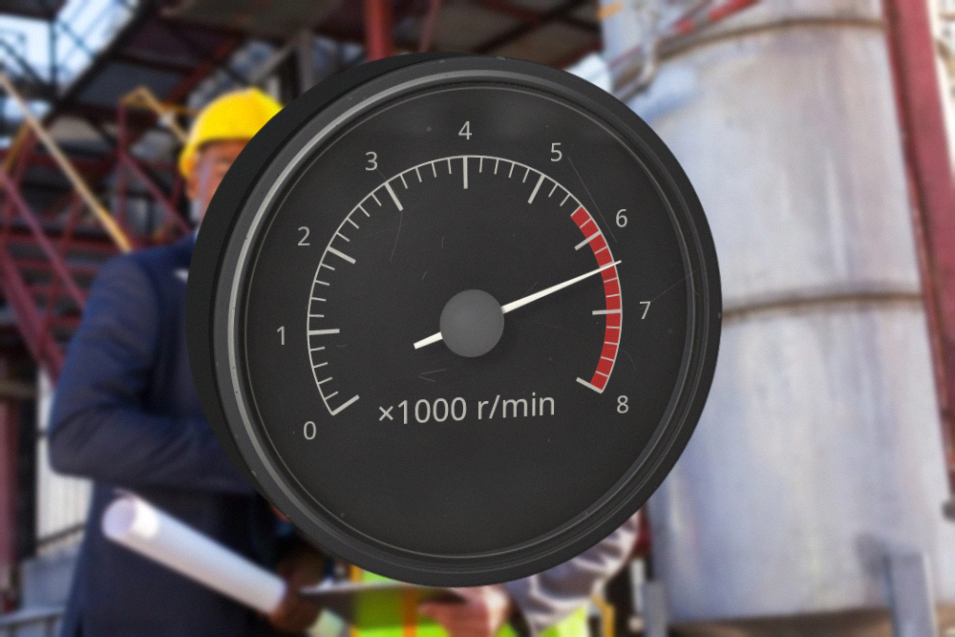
6400 rpm
